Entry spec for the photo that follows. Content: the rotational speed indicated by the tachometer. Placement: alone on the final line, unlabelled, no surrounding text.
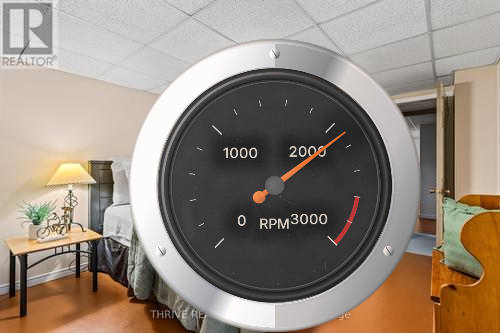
2100 rpm
